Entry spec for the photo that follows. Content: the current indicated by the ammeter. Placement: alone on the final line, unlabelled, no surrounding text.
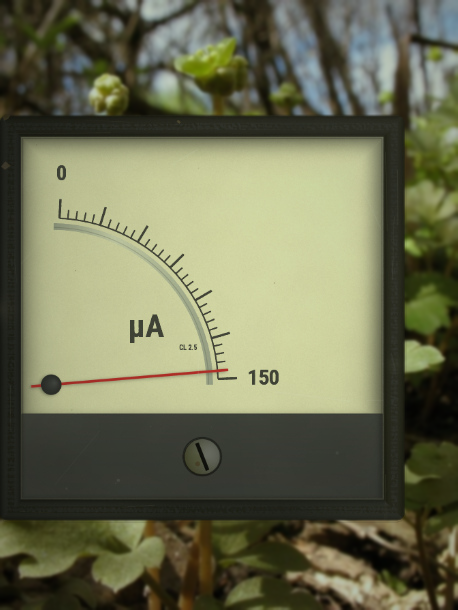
145 µA
